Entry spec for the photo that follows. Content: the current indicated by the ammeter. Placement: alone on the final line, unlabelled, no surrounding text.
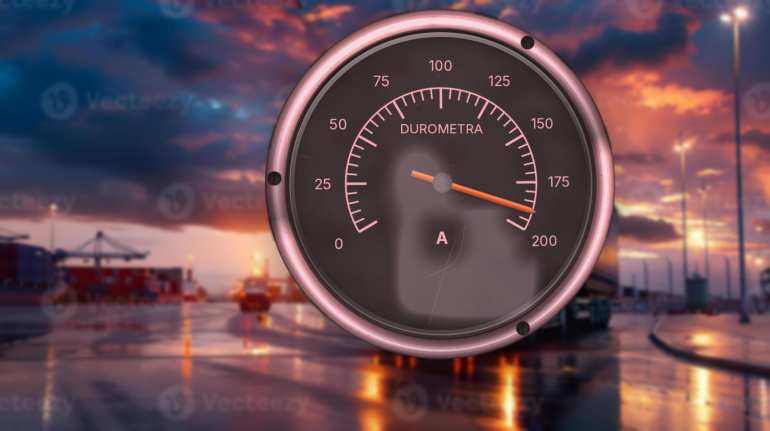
190 A
